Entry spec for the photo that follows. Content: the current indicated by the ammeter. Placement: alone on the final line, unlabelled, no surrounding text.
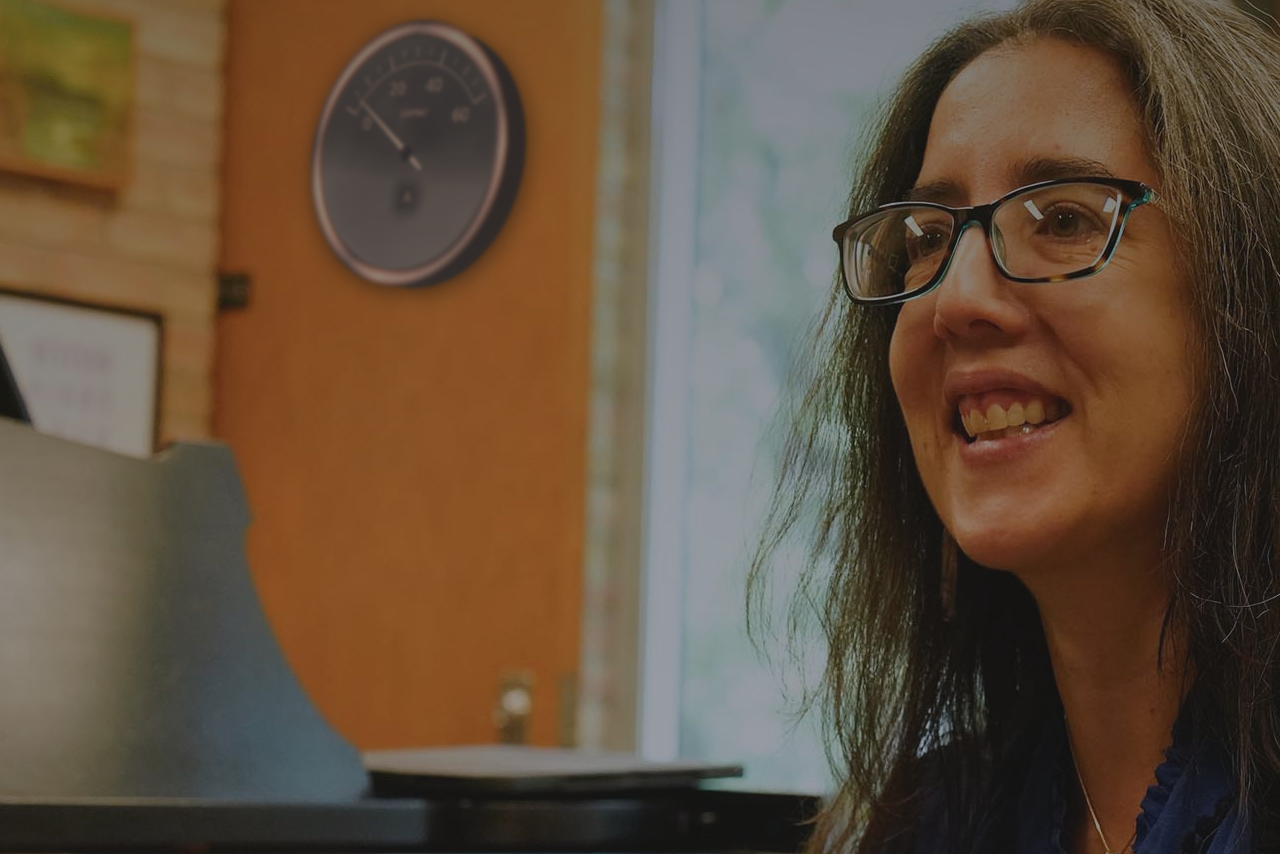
5 A
